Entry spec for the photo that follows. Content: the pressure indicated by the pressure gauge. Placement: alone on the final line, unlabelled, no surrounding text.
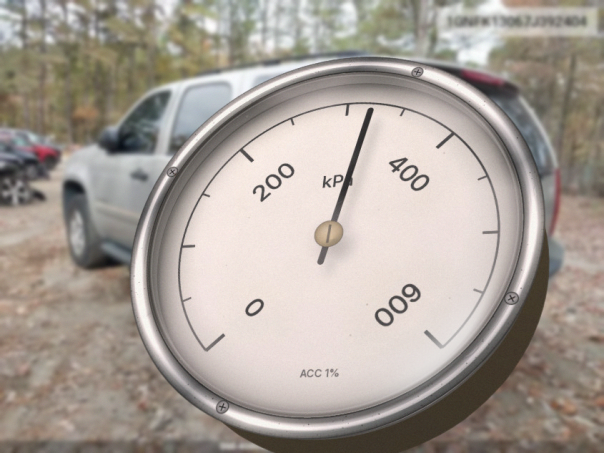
325 kPa
